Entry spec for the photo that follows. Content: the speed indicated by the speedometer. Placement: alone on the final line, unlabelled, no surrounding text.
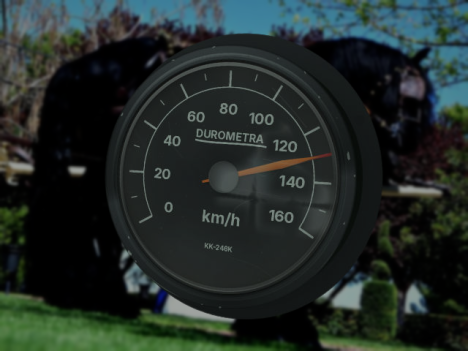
130 km/h
